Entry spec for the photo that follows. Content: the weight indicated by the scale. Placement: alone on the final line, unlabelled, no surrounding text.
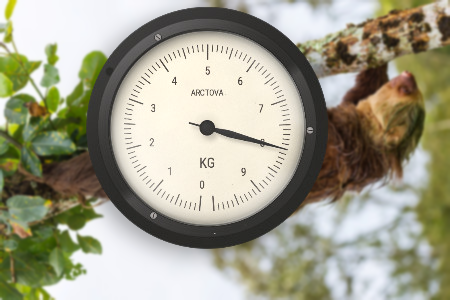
8 kg
